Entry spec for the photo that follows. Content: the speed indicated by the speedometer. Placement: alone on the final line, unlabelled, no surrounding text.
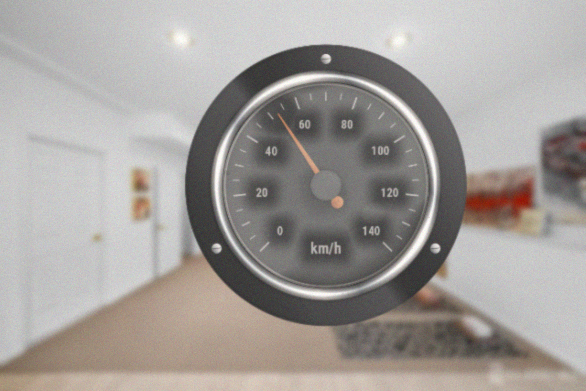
52.5 km/h
